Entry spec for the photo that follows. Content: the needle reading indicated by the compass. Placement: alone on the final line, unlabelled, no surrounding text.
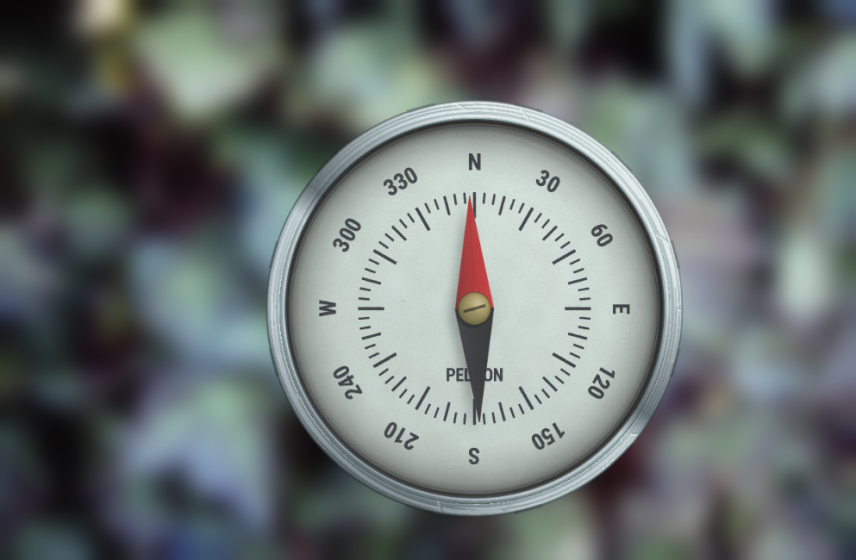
357.5 °
